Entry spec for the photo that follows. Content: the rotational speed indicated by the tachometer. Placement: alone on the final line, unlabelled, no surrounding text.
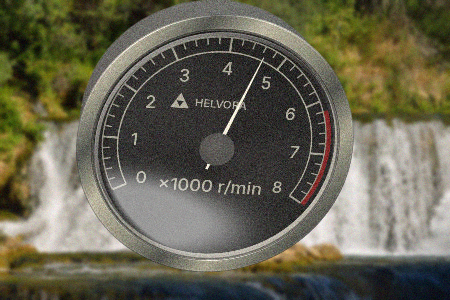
4600 rpm
